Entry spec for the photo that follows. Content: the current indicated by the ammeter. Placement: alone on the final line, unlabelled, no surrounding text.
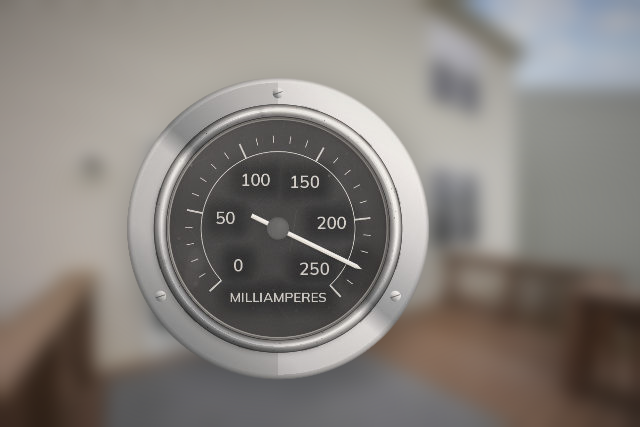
230 mA
